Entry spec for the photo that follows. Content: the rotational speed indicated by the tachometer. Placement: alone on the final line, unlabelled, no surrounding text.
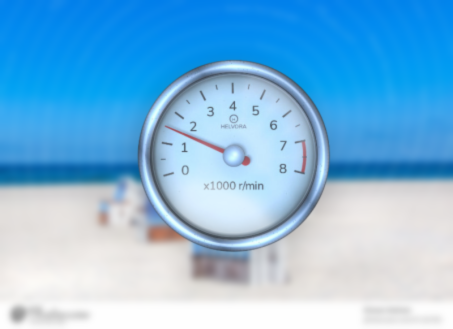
1500 rpm
